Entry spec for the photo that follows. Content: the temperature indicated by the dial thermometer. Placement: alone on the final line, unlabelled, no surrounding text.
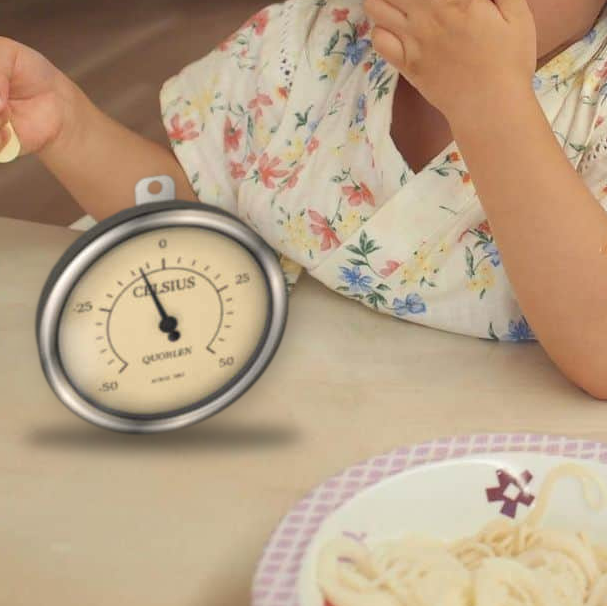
-7.5 °C
